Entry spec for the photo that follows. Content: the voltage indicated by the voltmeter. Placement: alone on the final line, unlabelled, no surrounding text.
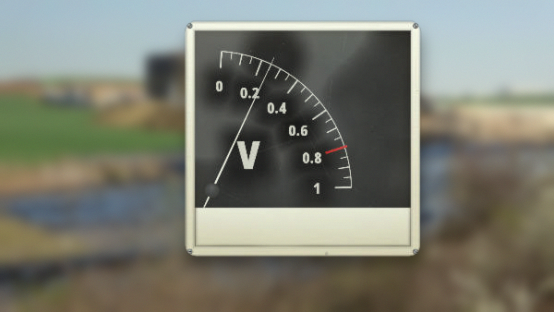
0.25 V
